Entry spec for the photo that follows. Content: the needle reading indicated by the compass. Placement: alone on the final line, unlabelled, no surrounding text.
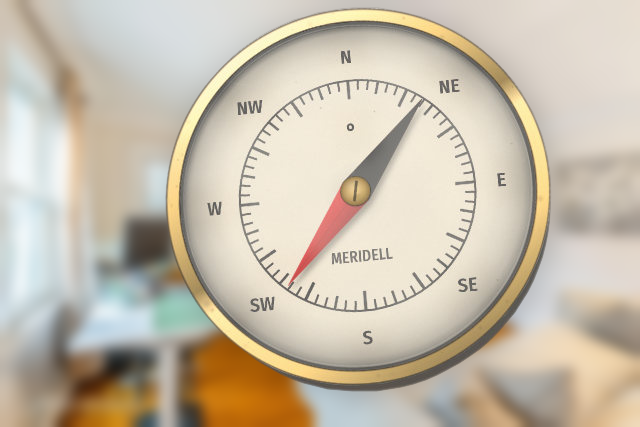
220 °
